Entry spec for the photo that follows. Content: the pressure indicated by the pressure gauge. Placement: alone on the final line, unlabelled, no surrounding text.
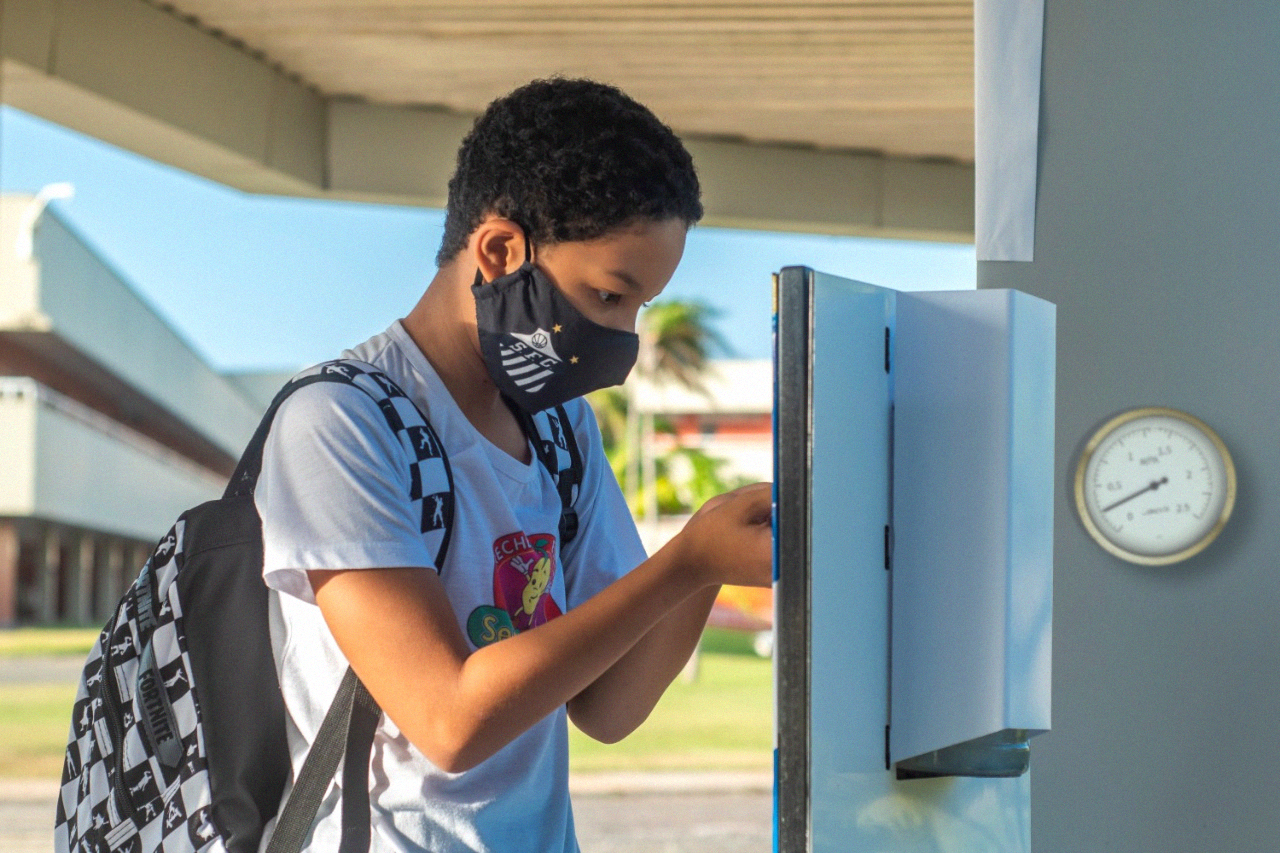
0.25 MPa
